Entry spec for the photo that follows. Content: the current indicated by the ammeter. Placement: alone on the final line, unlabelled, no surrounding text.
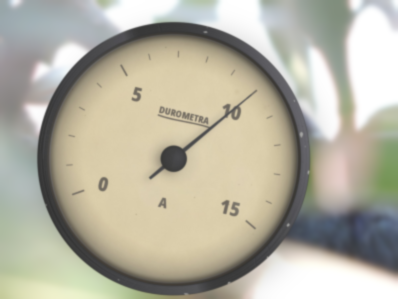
10 A
